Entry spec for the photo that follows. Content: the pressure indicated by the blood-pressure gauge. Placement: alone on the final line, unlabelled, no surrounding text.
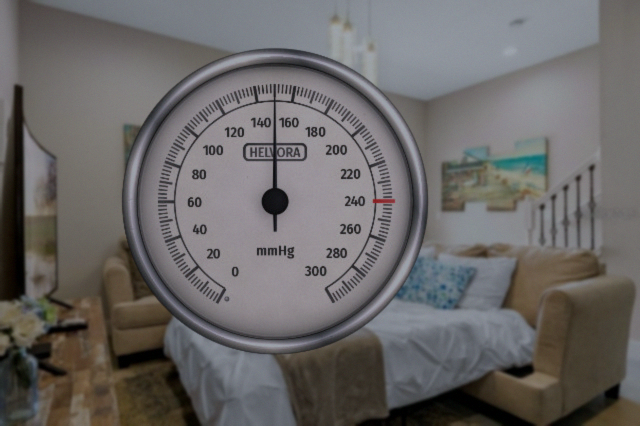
150 mmHg
